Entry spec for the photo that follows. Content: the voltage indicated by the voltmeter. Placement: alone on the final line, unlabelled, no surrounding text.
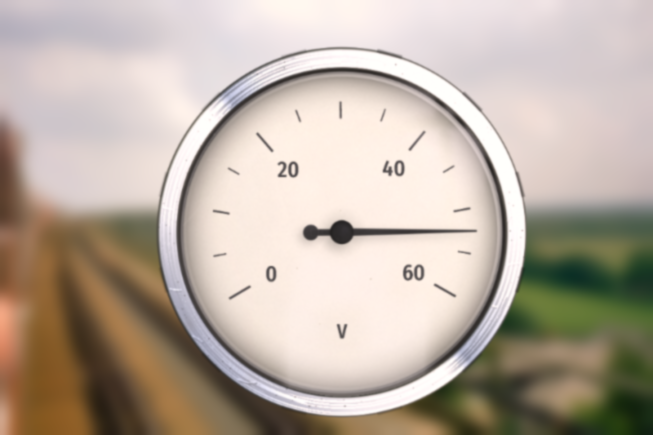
52.5 V
